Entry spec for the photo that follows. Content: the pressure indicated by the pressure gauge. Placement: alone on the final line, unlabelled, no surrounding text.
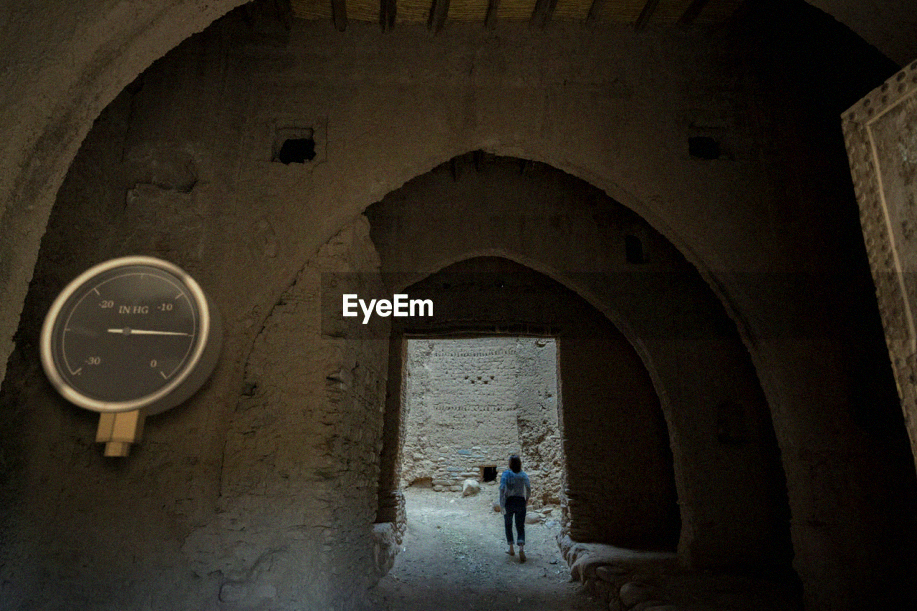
-5 inHg
